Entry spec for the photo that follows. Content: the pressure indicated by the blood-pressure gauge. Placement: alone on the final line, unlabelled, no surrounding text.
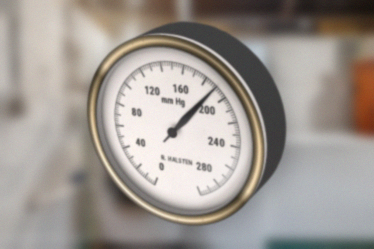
190 mmHg
